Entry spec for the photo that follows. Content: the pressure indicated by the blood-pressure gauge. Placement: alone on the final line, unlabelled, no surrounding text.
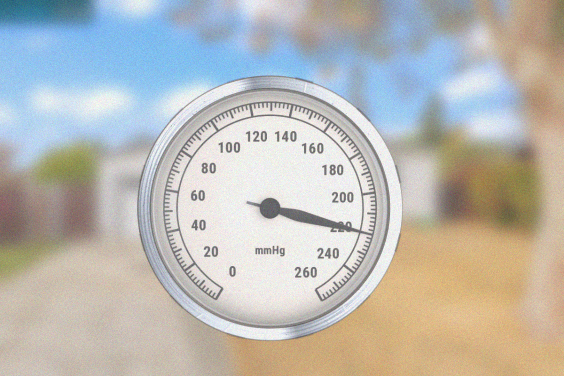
220 mmHg
